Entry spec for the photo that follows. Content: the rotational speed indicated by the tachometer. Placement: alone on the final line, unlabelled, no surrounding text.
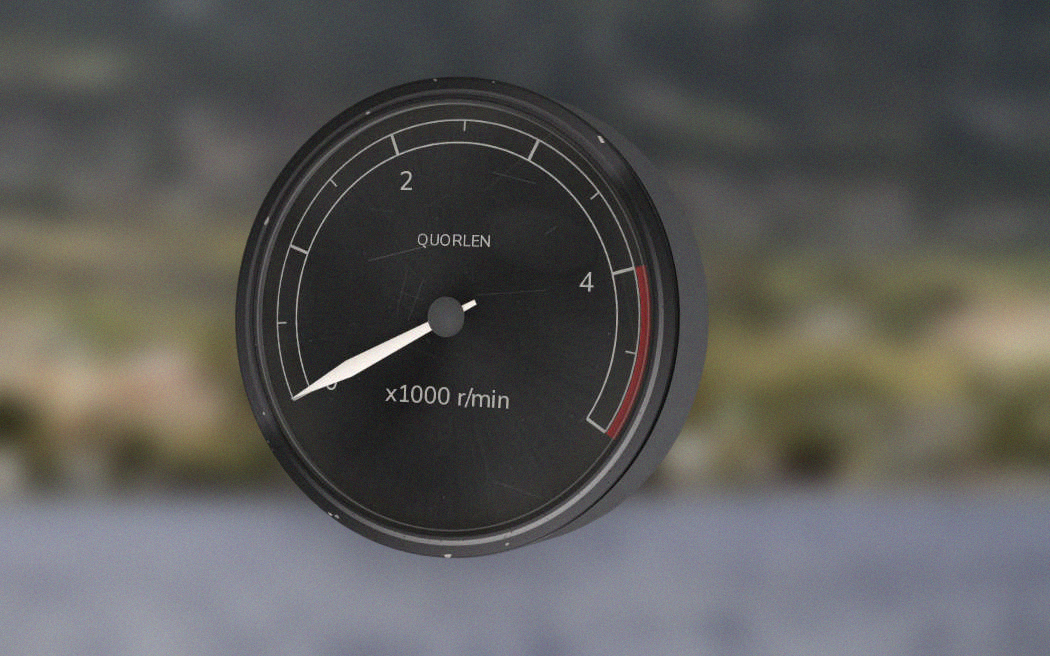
0 rpm
